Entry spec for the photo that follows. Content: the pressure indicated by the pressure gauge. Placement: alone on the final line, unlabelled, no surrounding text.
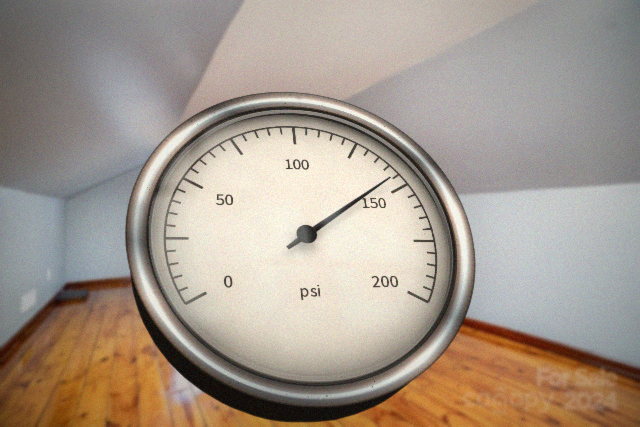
145 psi
